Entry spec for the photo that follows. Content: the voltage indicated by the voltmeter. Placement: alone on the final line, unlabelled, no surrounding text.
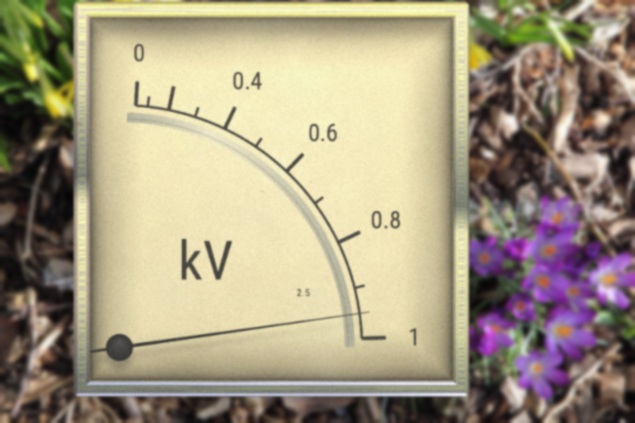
0.95 kV
